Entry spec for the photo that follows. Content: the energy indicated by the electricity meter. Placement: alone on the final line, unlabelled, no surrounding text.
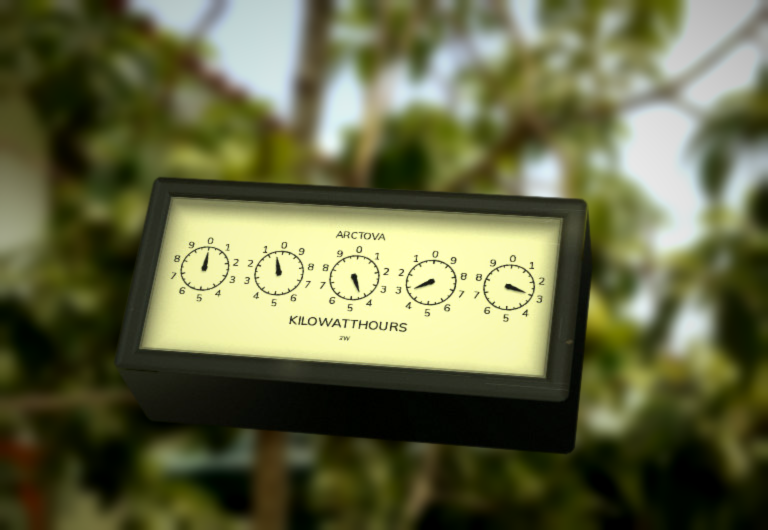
433 kWh
